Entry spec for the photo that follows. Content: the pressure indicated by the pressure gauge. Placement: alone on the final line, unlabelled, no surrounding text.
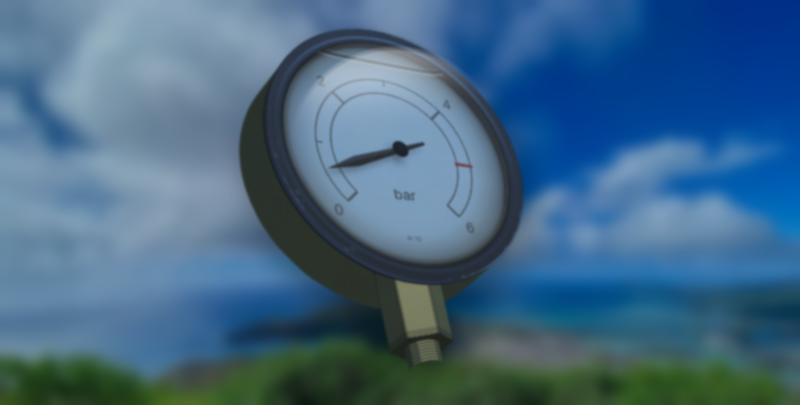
0.5 bar
